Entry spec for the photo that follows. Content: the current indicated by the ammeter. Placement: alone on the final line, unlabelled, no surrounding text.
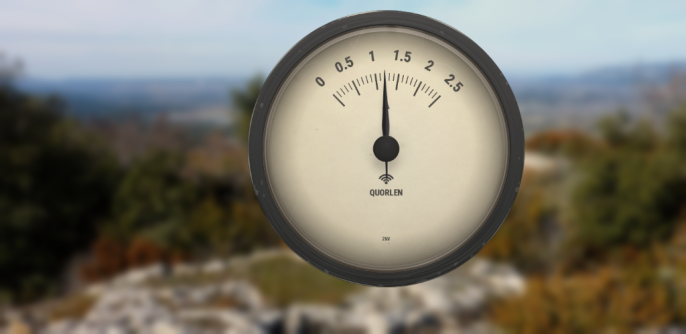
1.2 A
